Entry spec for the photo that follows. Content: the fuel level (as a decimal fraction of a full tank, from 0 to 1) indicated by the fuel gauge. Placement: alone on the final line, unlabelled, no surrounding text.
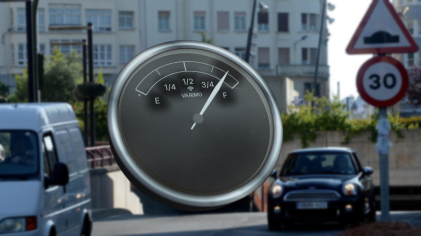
0.875
